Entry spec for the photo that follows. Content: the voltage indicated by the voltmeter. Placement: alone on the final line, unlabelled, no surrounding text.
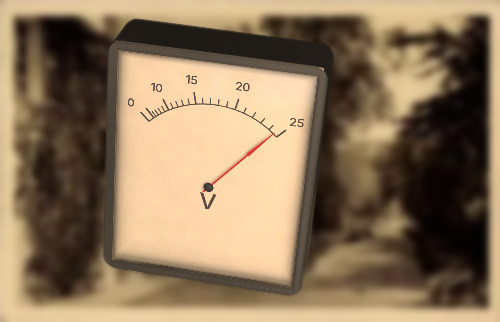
24.5 V
